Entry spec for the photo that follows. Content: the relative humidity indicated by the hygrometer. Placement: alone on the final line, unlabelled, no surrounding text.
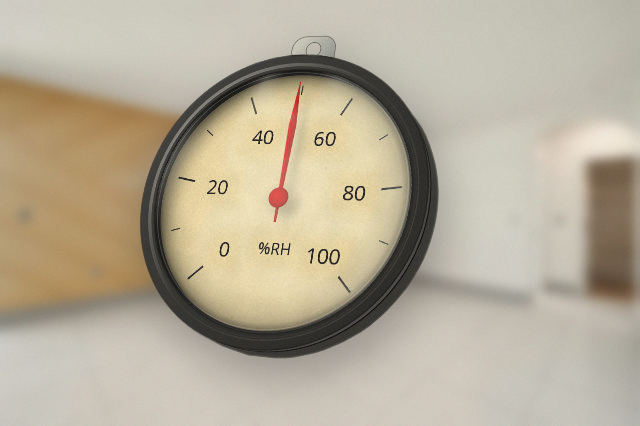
50 %
